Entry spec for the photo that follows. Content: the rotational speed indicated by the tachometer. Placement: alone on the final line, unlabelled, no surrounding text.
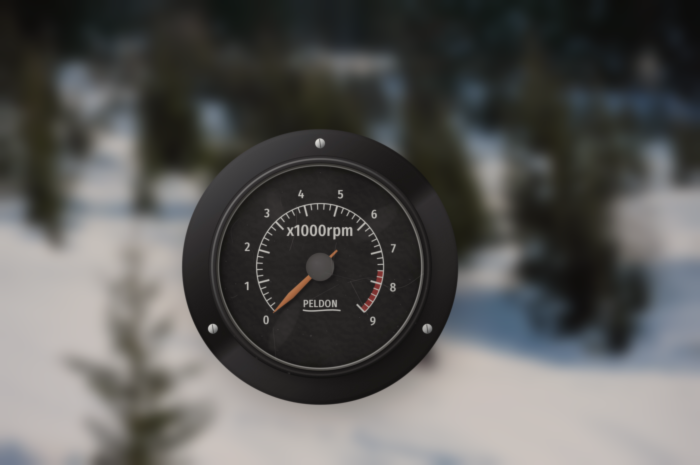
0 rpm
